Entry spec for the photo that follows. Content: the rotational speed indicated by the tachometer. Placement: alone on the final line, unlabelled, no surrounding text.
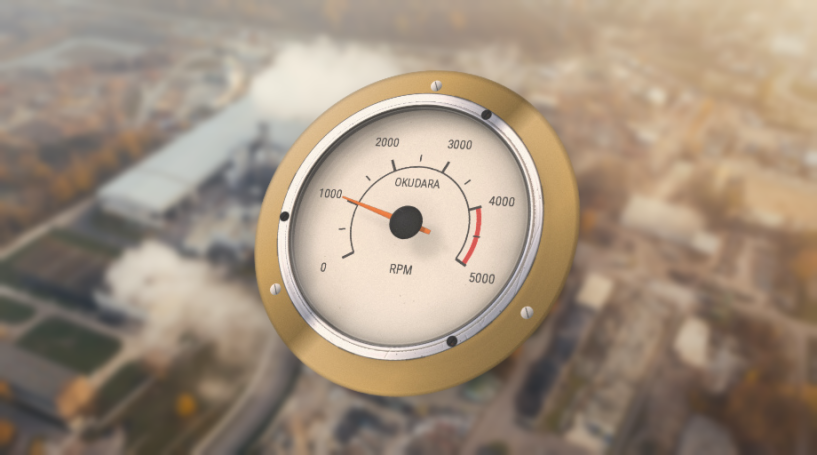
1000 rpm
